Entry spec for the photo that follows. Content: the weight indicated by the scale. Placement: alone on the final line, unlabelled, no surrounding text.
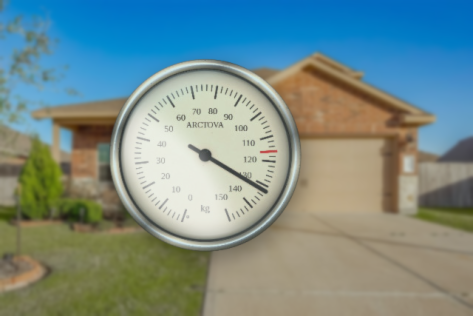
132 kg
